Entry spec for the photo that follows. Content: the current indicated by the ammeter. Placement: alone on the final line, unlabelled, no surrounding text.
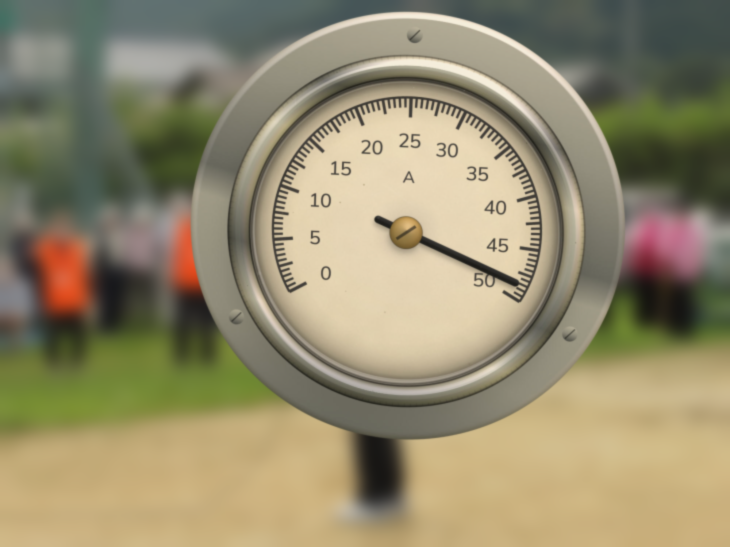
48.5 A
